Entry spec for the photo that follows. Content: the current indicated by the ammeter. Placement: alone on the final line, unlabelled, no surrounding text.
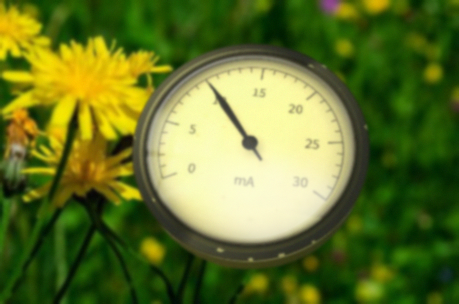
10 mA
